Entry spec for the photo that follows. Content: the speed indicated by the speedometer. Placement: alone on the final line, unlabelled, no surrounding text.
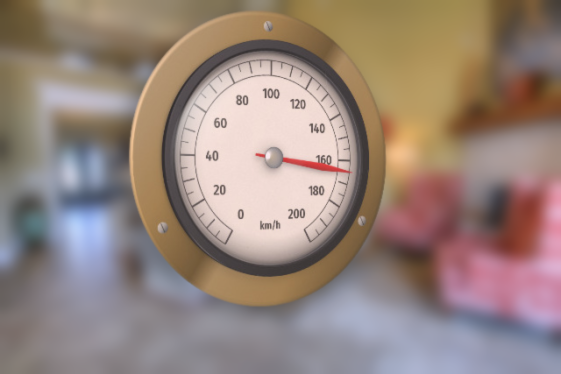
165 km/h
